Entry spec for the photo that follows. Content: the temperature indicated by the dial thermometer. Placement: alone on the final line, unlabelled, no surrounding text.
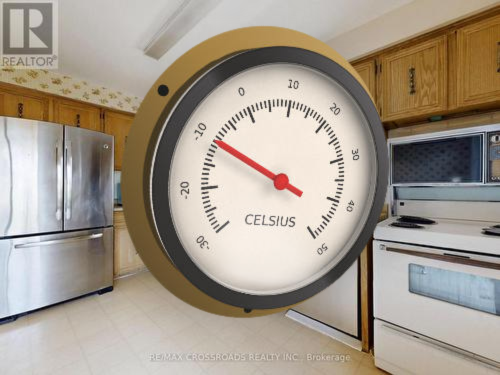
-10 °C
